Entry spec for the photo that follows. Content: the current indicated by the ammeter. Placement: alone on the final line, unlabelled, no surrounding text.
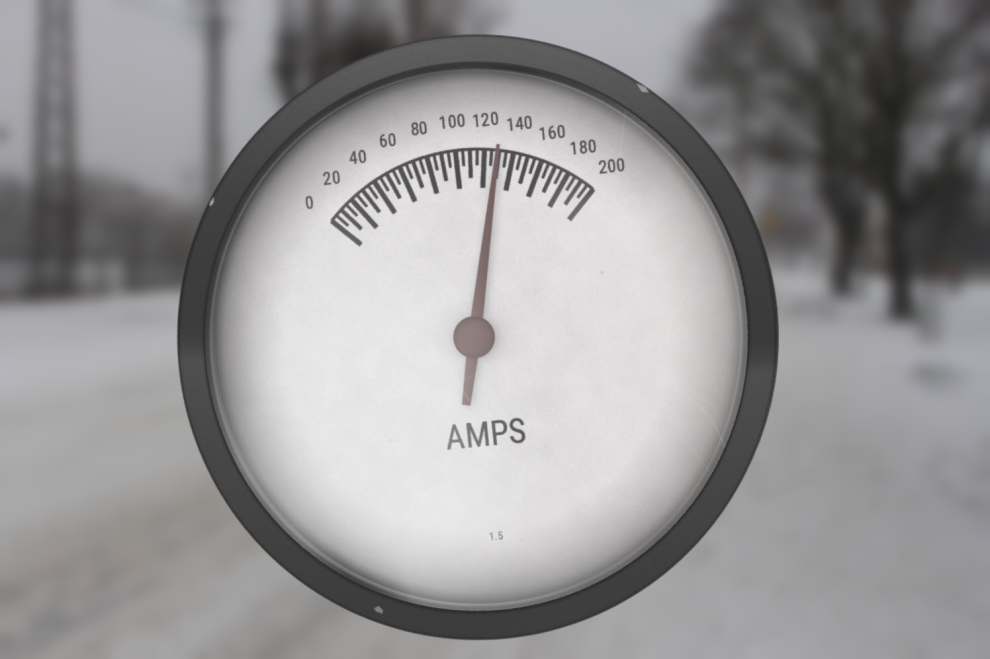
130 A
